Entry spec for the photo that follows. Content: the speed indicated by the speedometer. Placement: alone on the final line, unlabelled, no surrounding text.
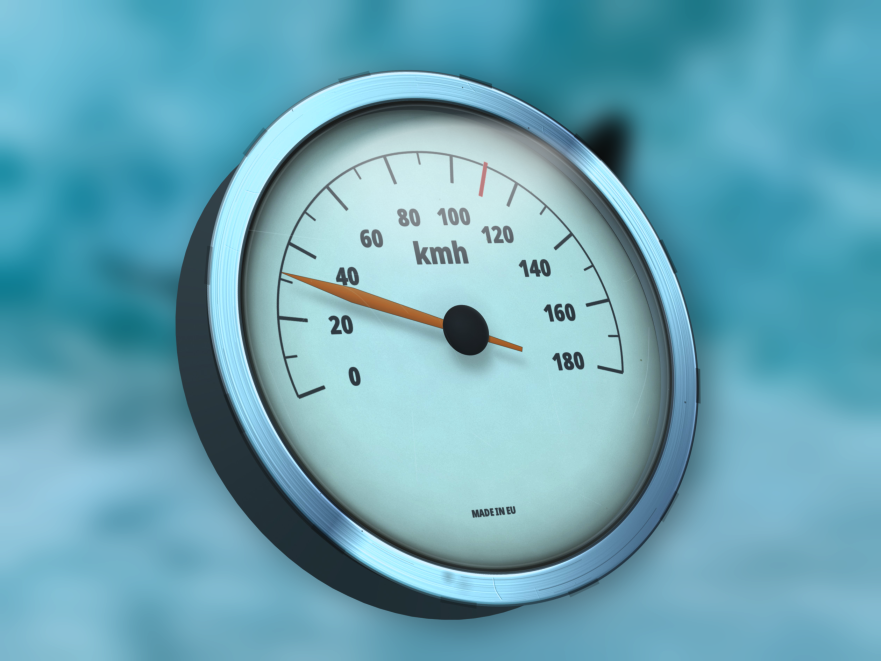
30 km/h
